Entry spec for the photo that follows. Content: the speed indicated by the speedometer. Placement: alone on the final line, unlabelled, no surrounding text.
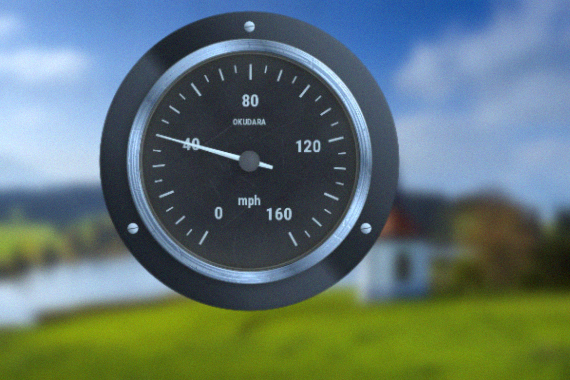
40 mph
